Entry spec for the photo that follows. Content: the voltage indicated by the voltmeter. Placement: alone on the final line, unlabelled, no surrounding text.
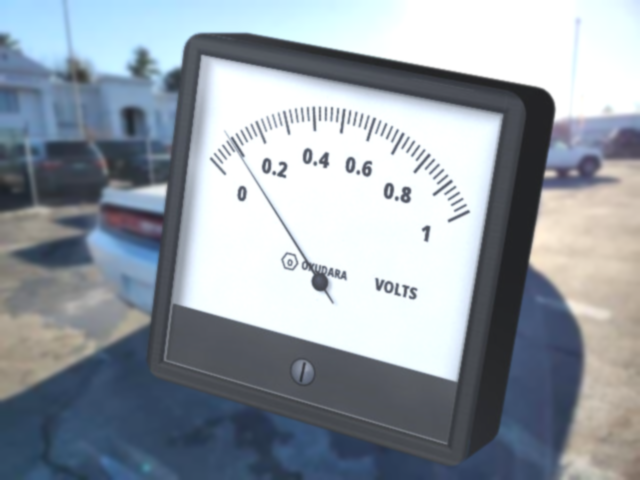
0.1 V
